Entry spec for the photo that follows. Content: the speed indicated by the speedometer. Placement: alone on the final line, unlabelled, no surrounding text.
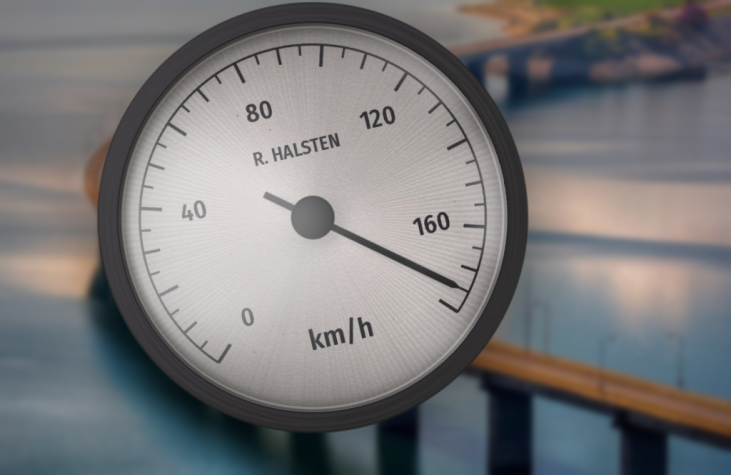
175 km/h
